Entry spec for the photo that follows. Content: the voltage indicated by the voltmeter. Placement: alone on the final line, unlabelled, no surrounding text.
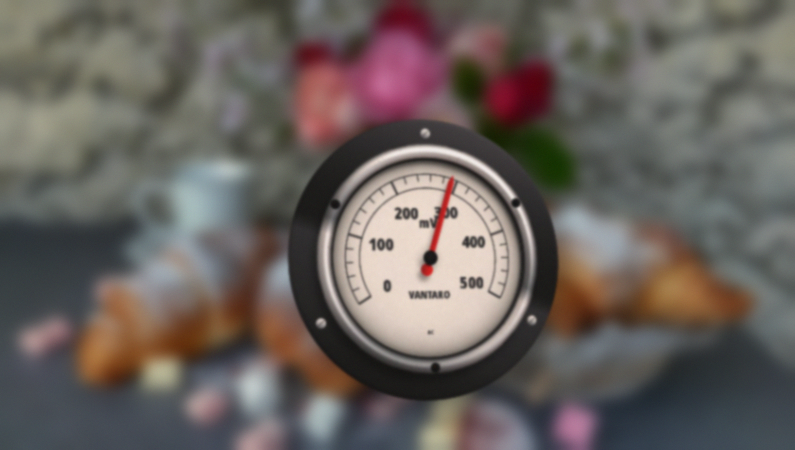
290 mV
